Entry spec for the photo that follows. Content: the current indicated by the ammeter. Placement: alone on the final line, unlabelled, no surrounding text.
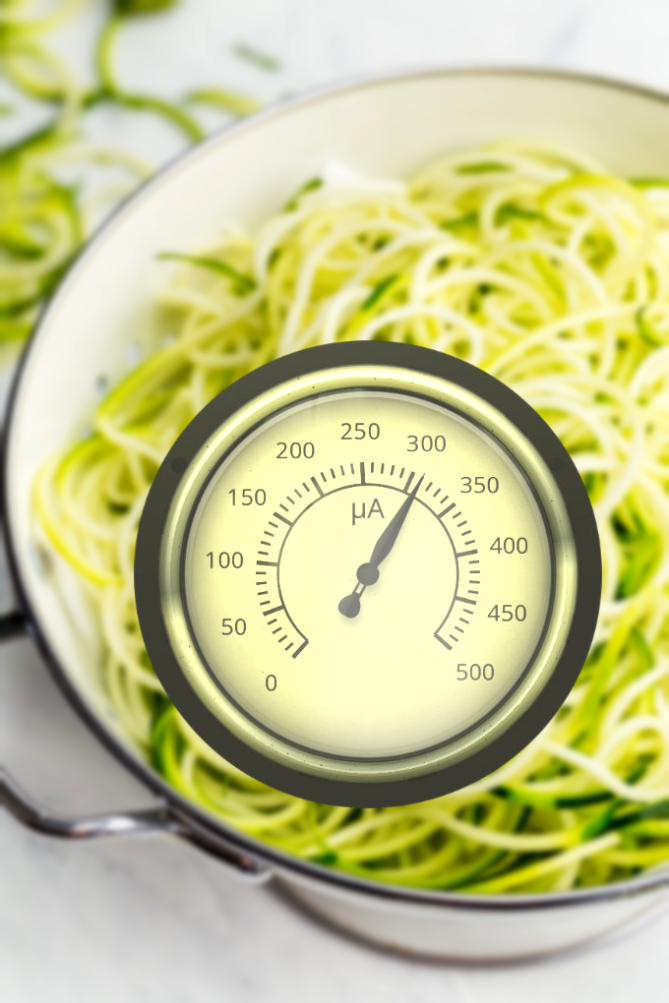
310 µA
